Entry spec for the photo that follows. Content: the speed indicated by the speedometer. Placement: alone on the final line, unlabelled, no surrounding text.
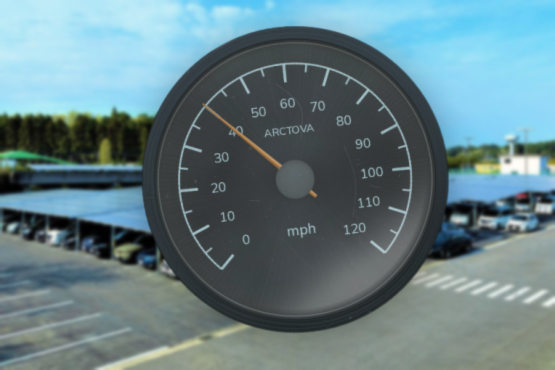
40 mph
